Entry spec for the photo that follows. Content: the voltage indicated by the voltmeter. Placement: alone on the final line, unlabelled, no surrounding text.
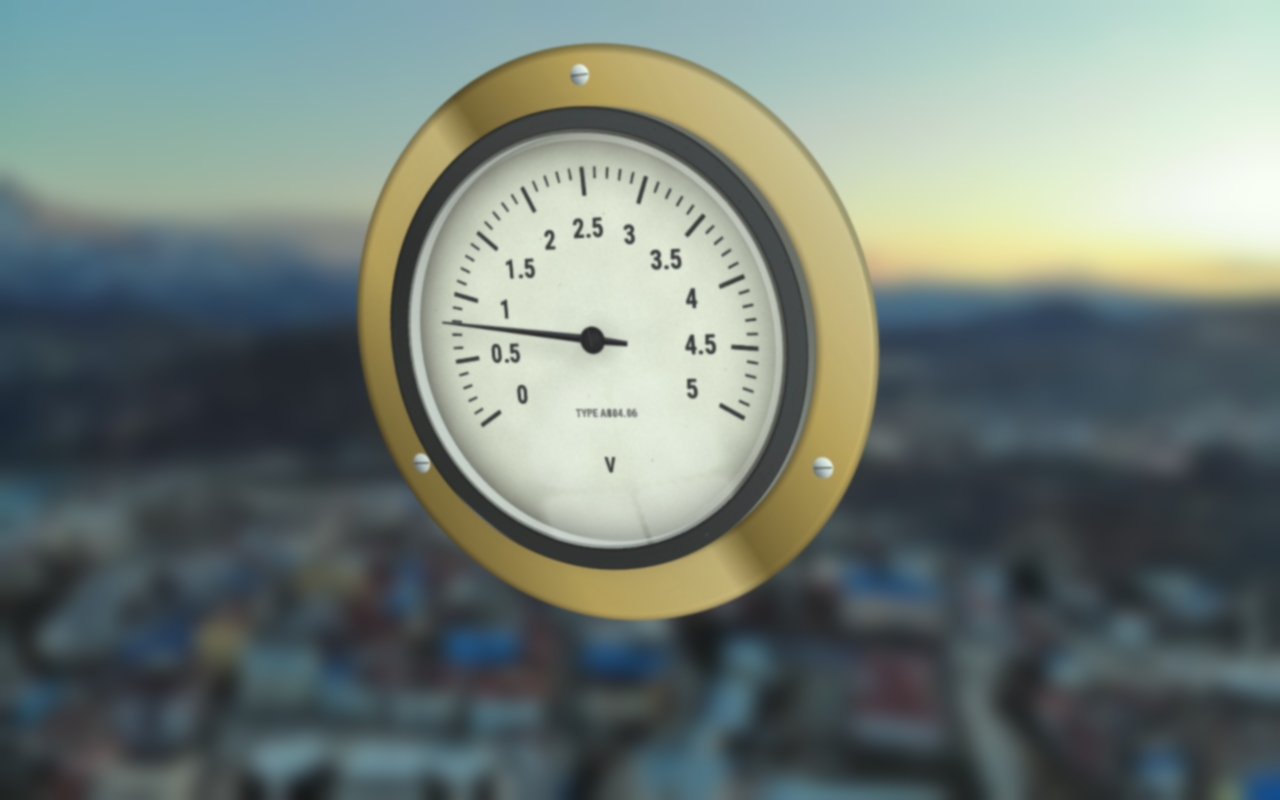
0.8 V
